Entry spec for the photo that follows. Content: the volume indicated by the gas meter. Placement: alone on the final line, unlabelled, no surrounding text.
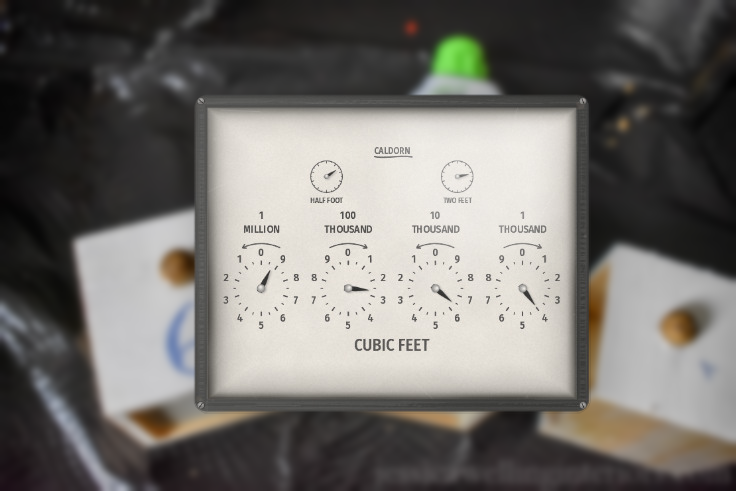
926400 ft³
